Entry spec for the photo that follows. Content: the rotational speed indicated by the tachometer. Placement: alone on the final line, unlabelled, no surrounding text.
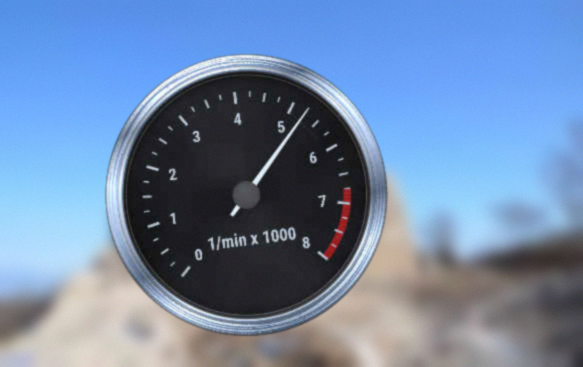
5250 rpm
